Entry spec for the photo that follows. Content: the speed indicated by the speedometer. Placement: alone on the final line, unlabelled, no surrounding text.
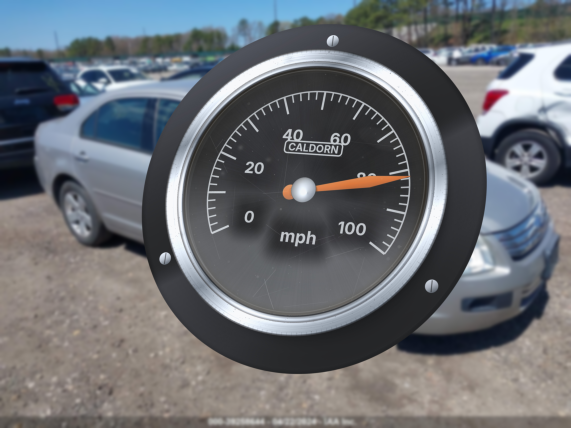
82 mph
